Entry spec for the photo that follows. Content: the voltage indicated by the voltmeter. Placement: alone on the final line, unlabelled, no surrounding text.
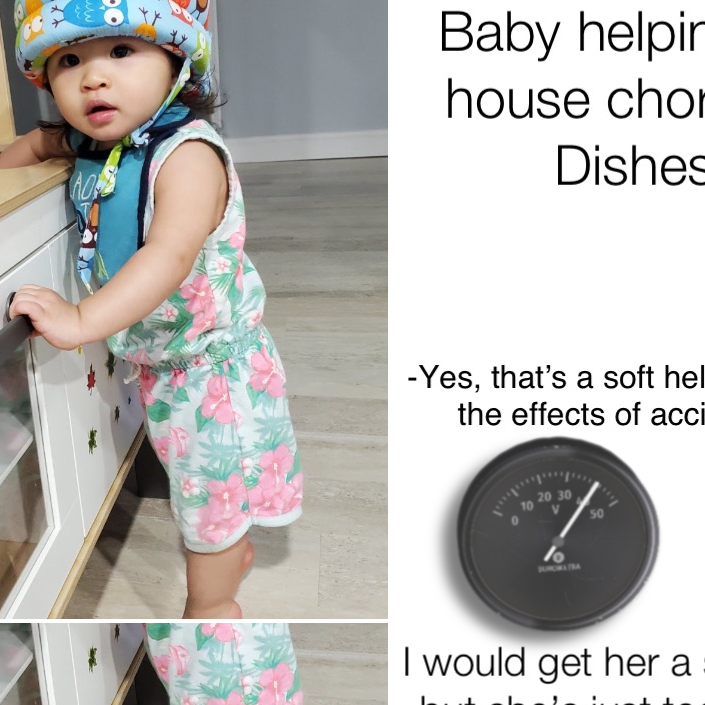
40 V
